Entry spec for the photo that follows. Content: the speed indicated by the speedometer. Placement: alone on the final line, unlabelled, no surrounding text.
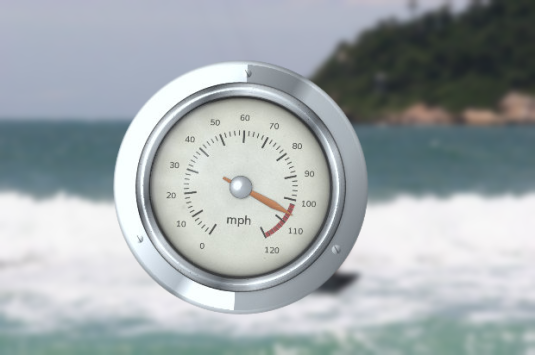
106 mph
